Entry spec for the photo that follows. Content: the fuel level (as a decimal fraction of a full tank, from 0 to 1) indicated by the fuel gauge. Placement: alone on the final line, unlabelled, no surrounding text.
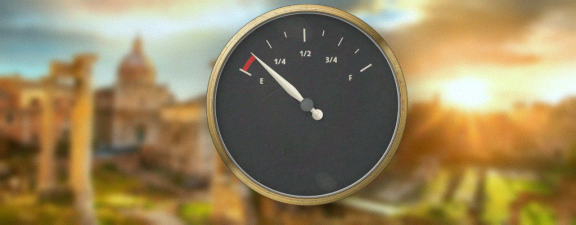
0.125
